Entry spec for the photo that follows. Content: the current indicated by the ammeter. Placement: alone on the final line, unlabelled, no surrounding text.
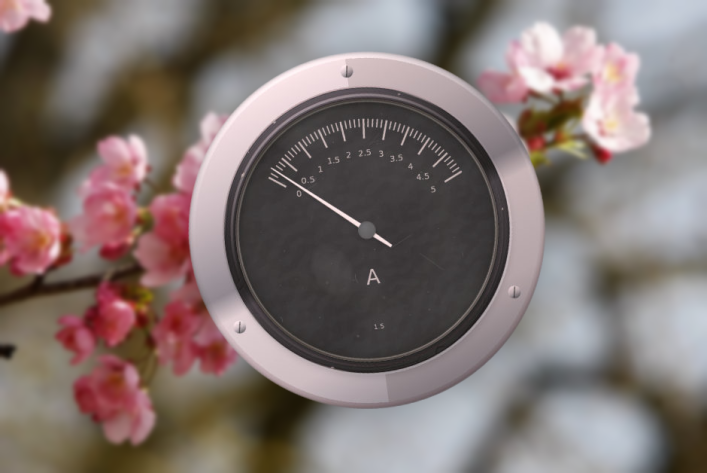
0.2 A
